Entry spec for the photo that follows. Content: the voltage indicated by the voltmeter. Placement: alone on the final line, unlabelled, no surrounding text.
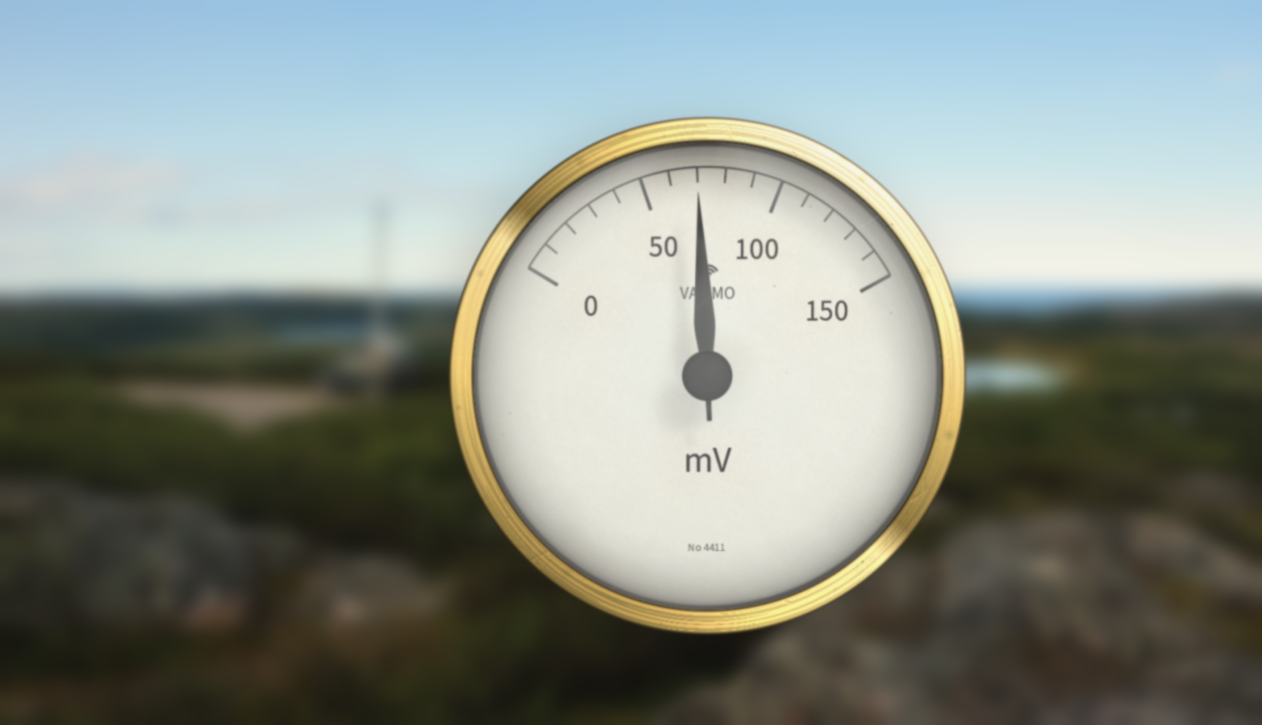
70 mV
